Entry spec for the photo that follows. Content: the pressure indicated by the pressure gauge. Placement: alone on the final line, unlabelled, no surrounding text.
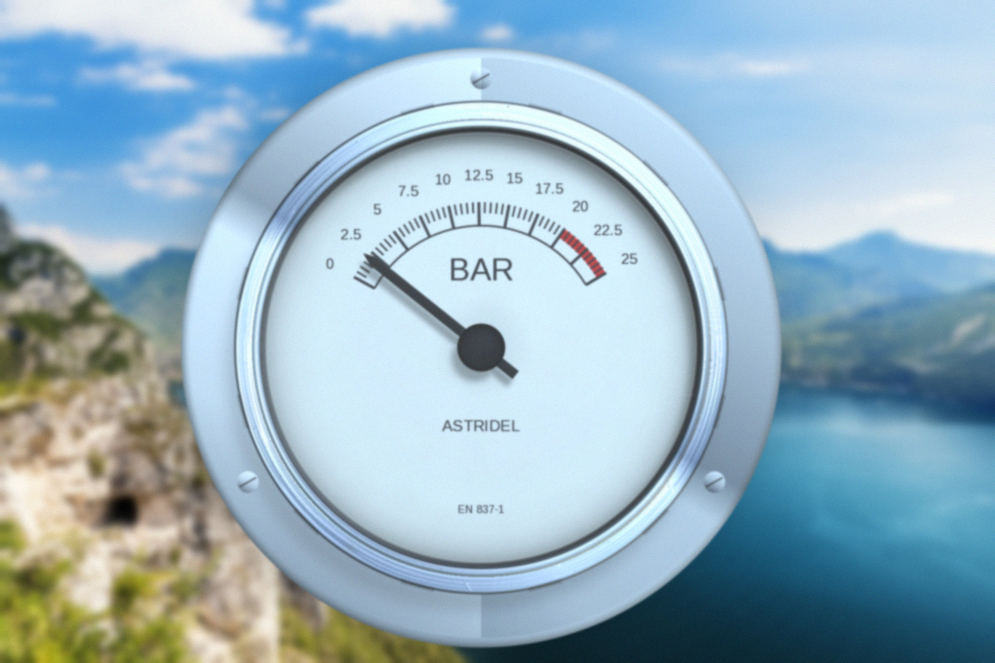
2 bar
